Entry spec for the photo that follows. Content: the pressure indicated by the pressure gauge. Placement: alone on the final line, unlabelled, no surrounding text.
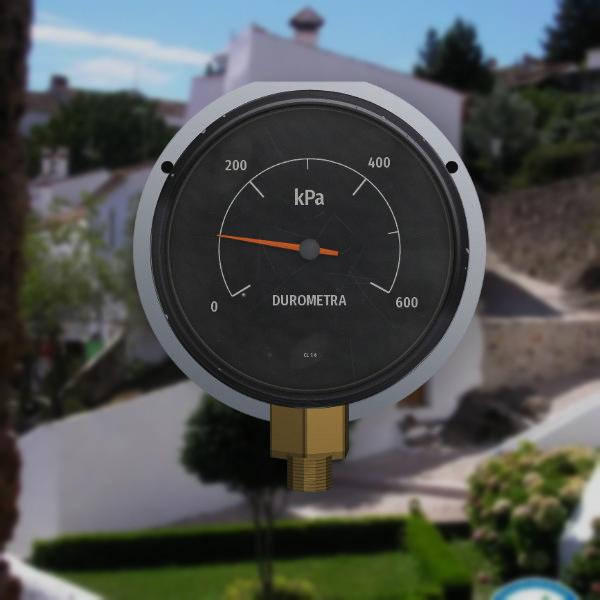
100 kPa
